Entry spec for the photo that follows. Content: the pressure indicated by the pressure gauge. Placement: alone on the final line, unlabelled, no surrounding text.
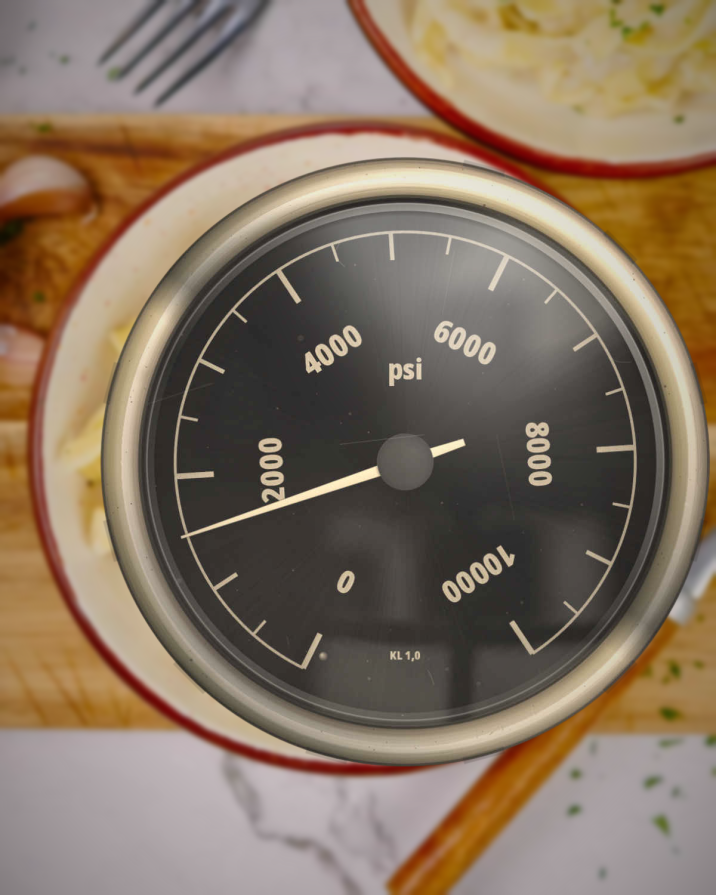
1500 psi
